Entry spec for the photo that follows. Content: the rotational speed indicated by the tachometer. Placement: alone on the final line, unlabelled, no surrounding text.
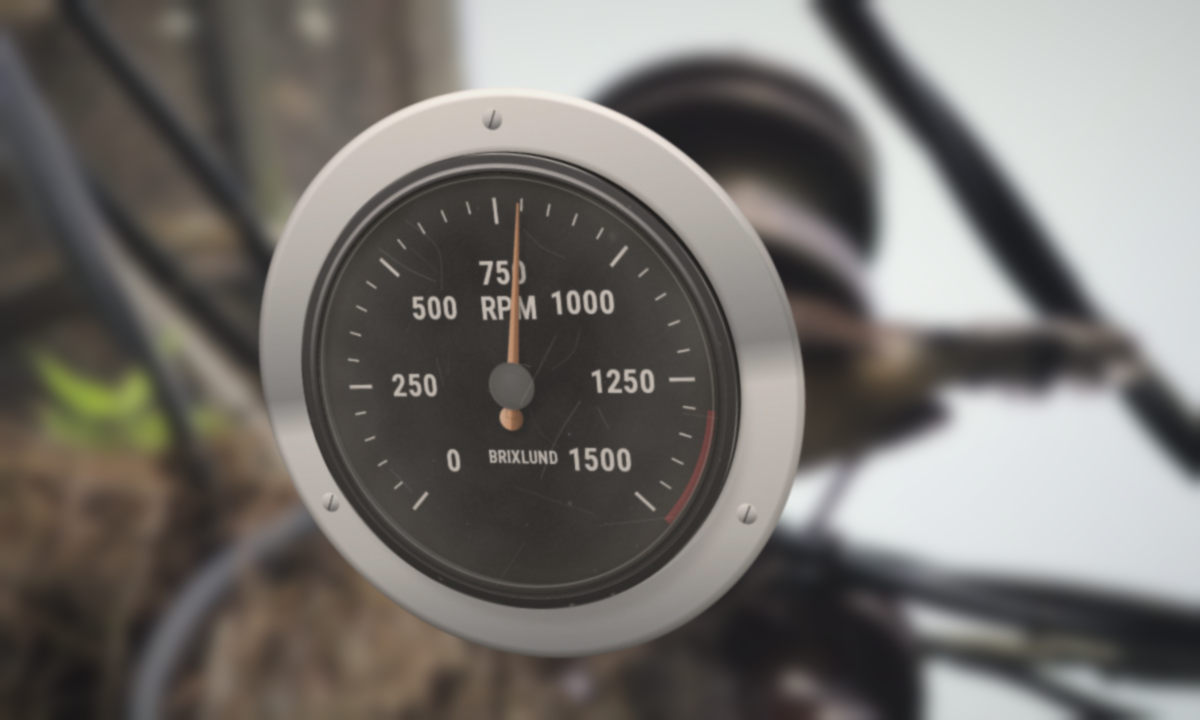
800 rpm
